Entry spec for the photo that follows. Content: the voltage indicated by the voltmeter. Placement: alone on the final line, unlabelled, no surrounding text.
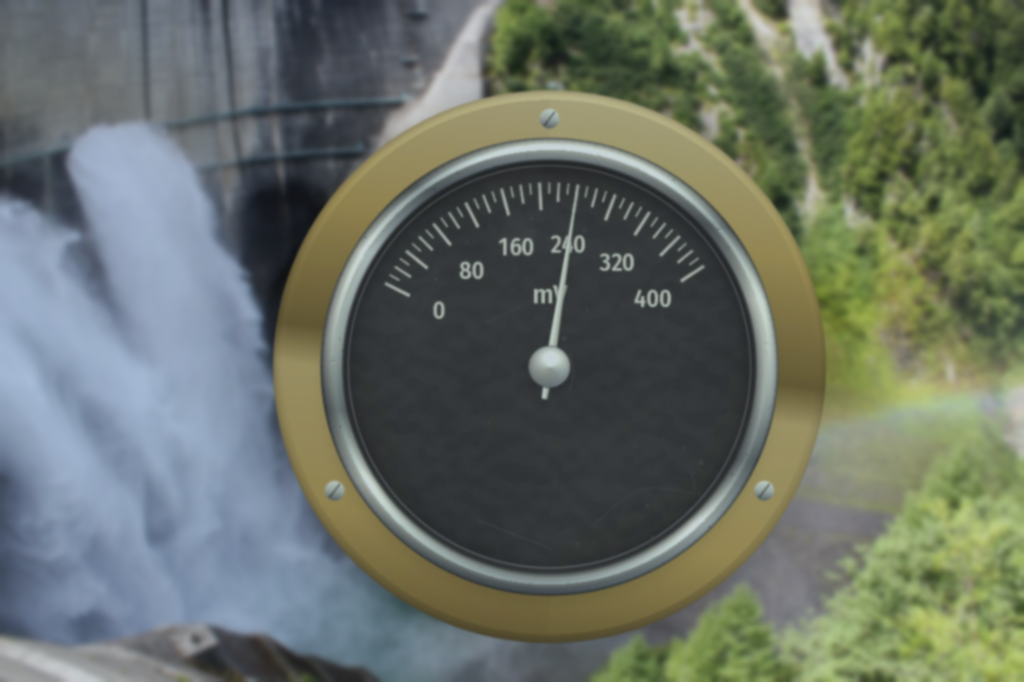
240 mV
